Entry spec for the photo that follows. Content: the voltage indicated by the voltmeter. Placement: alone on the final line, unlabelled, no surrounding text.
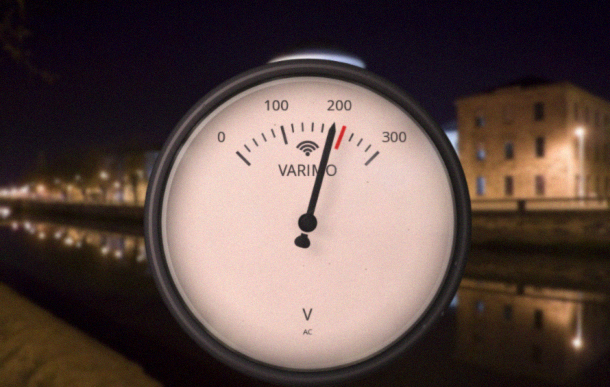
200 V
